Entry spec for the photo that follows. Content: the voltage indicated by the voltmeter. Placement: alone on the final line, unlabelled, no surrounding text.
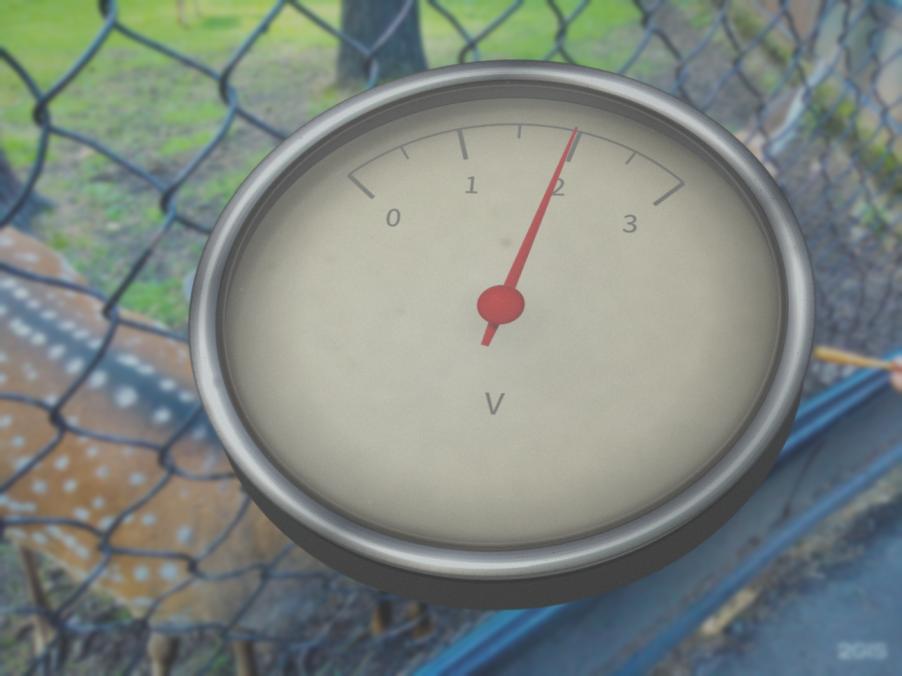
2 V
